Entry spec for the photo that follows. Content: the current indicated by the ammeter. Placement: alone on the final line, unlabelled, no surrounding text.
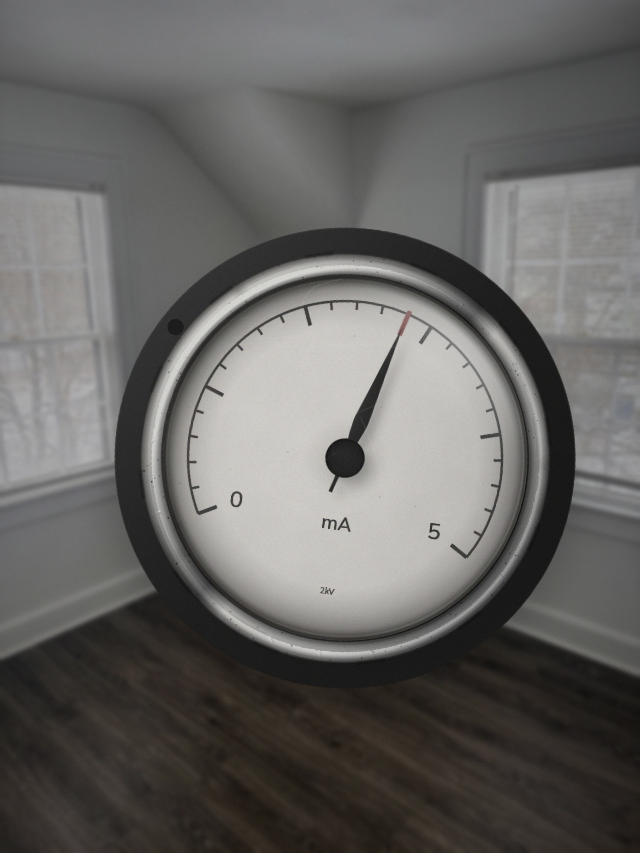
2.8 mA
